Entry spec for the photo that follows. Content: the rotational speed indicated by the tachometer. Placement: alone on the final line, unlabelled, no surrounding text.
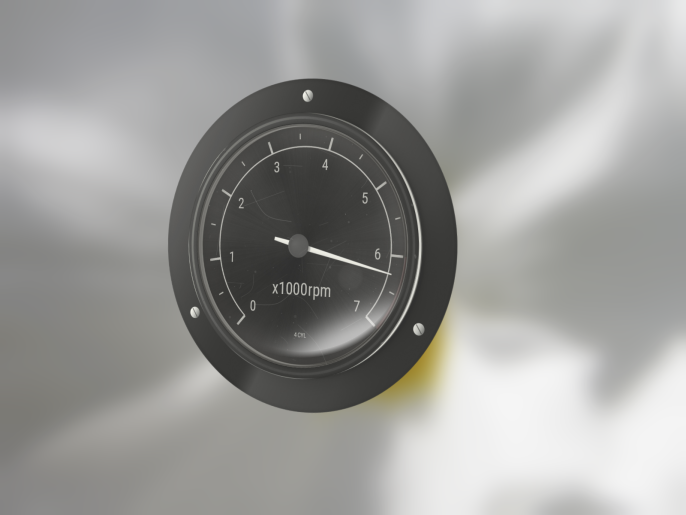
6250 rpm
